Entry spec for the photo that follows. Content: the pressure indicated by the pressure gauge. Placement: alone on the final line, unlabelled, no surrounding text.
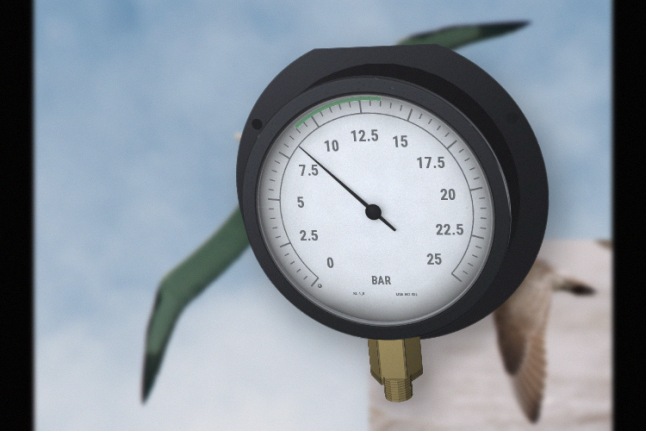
8.5 bar
